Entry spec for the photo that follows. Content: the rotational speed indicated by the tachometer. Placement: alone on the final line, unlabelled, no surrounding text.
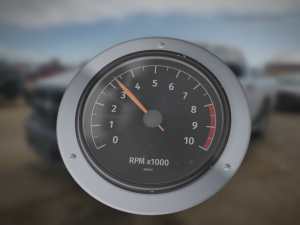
3250 rpm
